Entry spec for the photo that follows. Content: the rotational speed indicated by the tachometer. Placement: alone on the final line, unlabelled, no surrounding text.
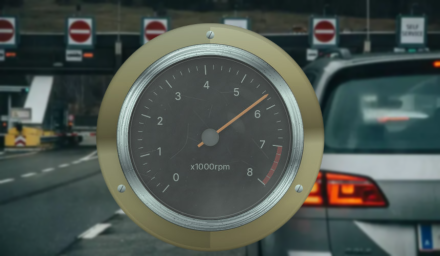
5700 rpm
